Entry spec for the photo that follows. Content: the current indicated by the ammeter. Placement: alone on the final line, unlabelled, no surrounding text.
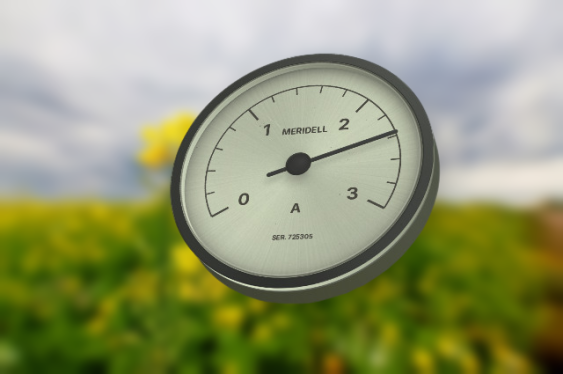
2.4 A
